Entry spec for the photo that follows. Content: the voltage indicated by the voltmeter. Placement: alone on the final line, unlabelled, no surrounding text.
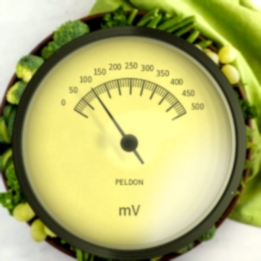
100 mV
